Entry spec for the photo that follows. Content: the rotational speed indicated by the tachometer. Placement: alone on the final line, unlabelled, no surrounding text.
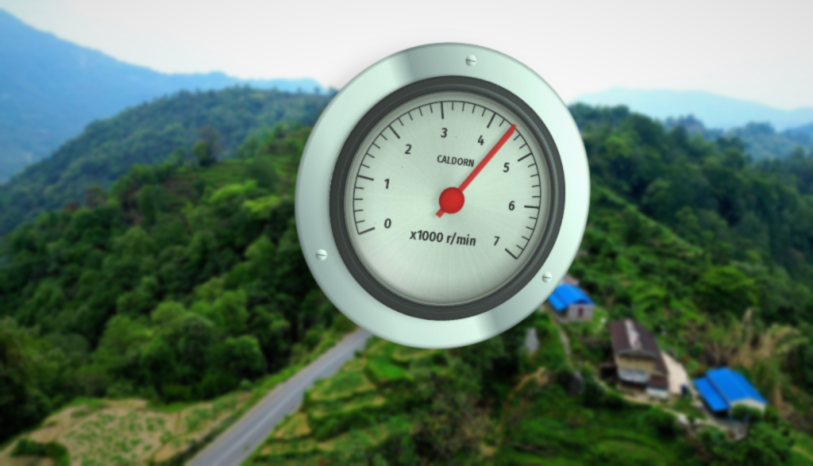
4400 rpm
